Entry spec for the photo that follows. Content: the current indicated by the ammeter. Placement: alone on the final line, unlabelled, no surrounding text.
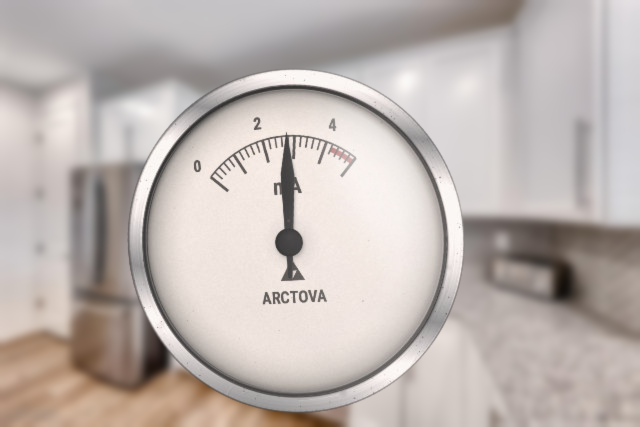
2.8 mA
